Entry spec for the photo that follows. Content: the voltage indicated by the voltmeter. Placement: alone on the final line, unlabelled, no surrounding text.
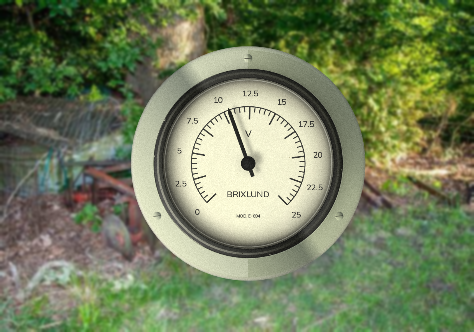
10.5 V
